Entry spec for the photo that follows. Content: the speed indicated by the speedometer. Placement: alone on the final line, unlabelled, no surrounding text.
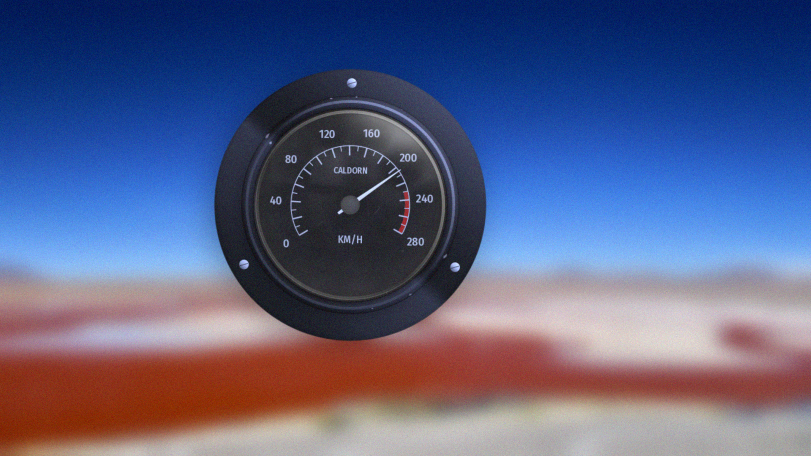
205 km/h
